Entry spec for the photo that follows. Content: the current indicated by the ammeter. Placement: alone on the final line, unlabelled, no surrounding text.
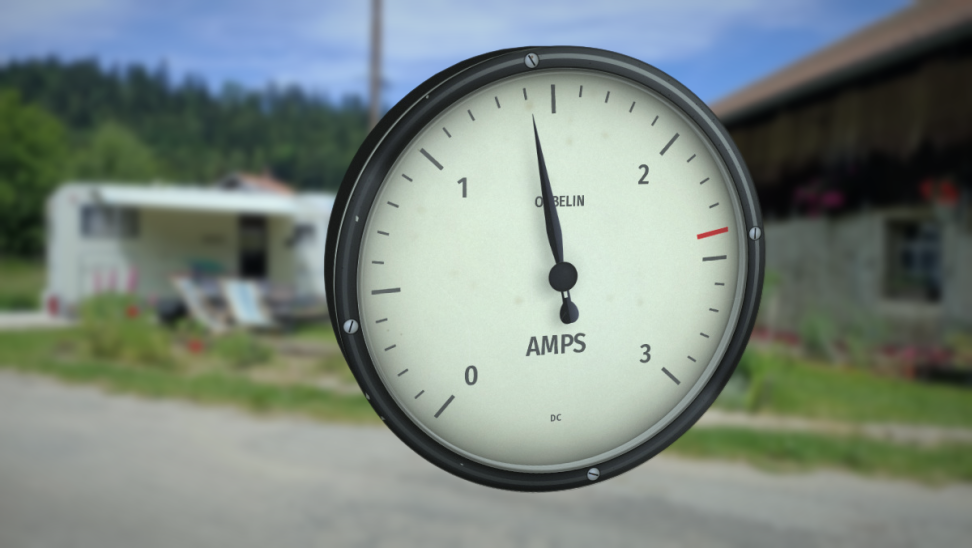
1.4 A
